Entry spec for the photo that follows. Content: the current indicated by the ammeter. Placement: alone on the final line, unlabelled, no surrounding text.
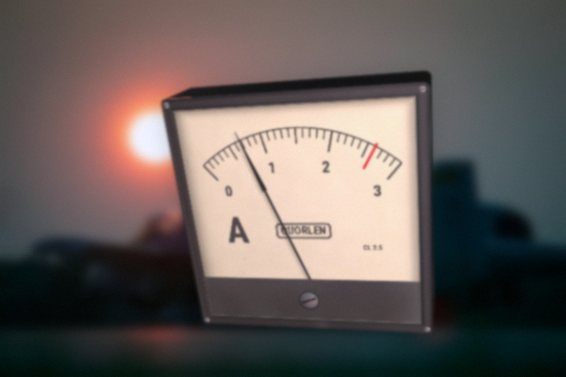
0.7 A
